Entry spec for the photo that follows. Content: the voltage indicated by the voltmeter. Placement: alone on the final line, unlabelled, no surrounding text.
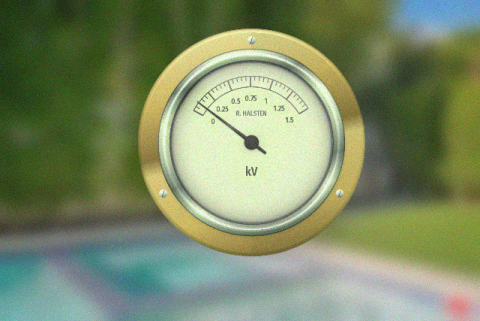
0.1 kV
